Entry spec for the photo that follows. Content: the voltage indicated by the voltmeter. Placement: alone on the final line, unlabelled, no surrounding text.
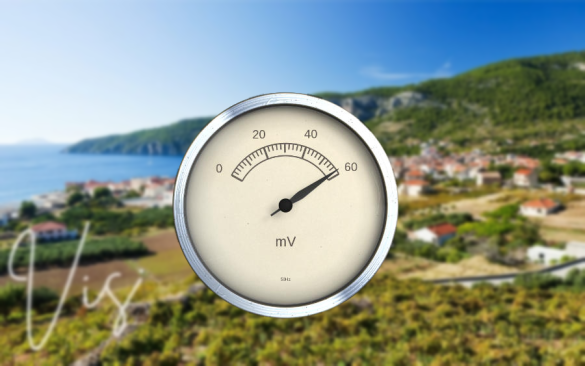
58 mV
